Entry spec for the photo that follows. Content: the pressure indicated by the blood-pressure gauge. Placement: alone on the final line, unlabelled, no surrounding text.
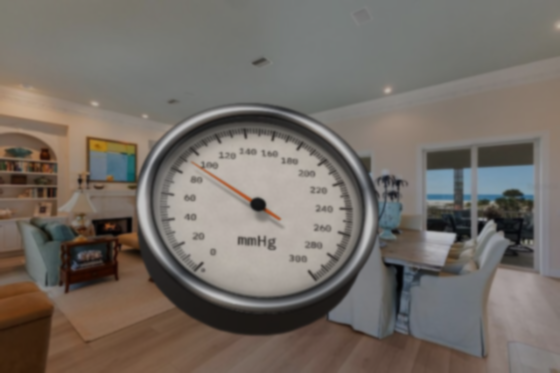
90 mmHg
